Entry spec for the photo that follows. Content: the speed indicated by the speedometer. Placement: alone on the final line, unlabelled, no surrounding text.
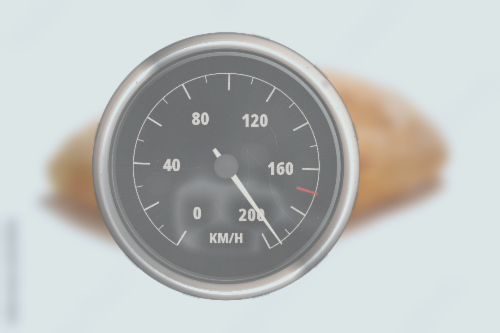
195 km/h
